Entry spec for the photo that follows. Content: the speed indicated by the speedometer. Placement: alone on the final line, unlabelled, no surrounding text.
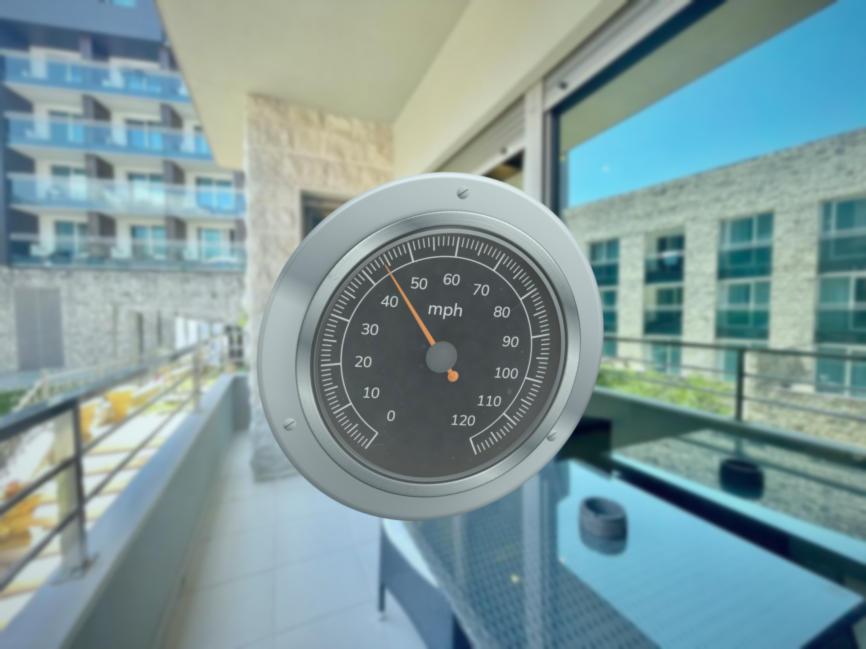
44 mph
